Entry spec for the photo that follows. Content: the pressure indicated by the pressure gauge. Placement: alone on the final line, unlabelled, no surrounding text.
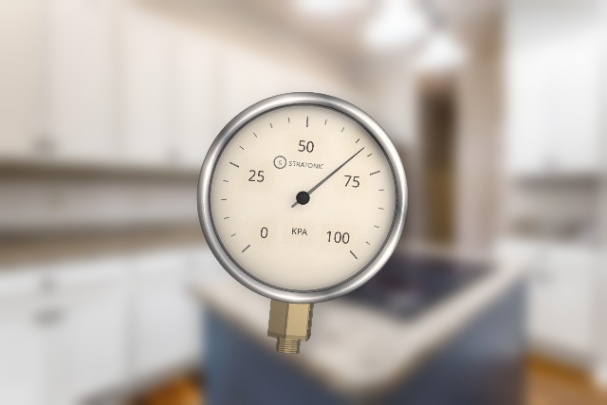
67.5 kPa
